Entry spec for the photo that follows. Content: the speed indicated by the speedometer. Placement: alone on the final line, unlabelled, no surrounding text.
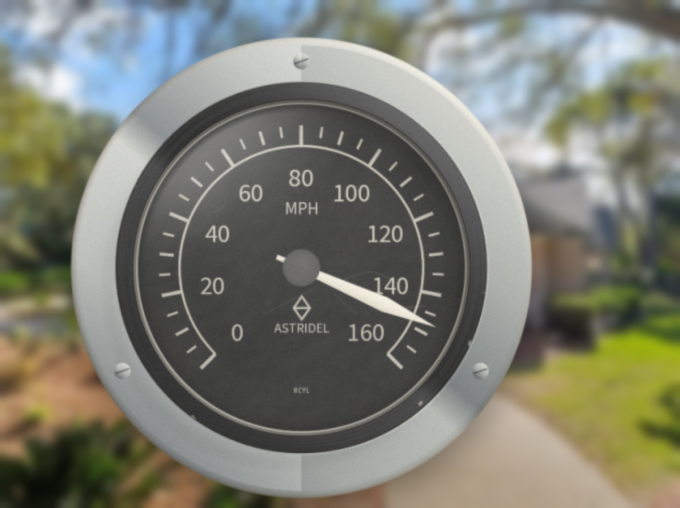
147.5 mph
